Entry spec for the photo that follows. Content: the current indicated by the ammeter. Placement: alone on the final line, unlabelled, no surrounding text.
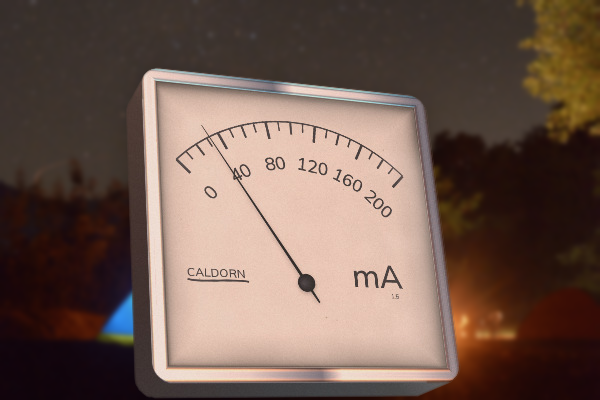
30 mA
